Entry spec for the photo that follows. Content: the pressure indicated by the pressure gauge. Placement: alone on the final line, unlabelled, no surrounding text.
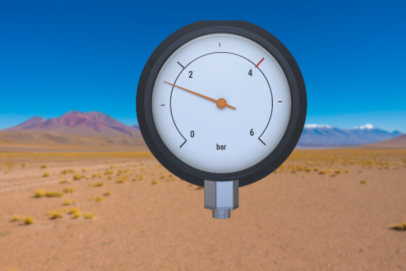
1.5 bar
